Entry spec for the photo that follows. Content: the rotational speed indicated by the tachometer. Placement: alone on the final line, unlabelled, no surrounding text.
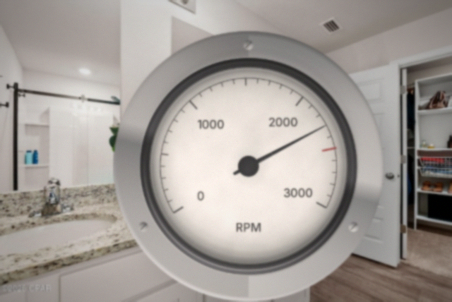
2300 rpm
